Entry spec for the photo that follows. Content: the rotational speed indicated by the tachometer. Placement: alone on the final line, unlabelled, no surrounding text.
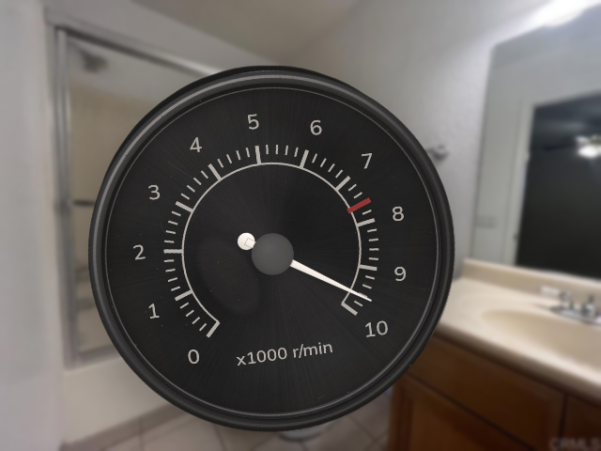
9600 rpm
